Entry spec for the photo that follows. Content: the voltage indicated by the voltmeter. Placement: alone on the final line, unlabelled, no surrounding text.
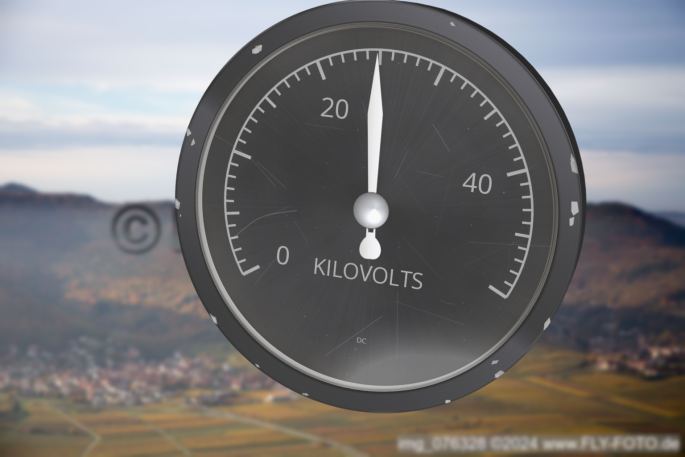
25 kV
